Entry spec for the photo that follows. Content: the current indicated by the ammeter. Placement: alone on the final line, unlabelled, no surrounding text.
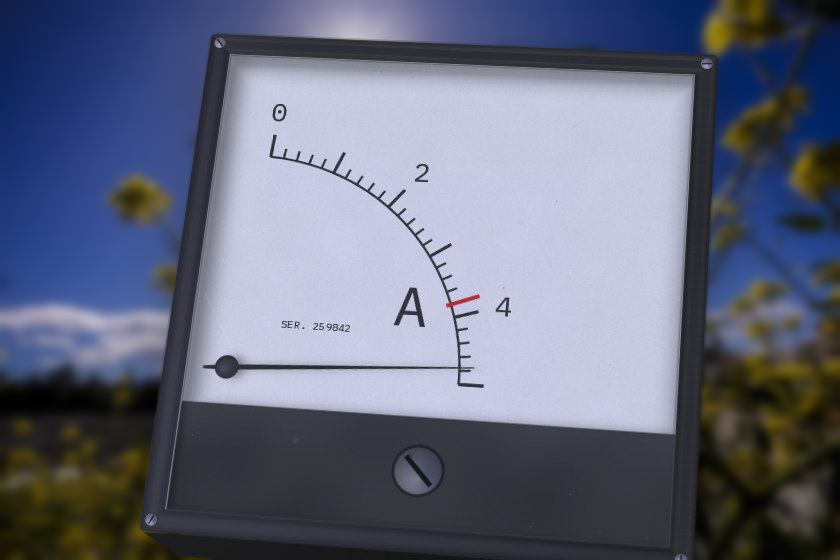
4.8 A
